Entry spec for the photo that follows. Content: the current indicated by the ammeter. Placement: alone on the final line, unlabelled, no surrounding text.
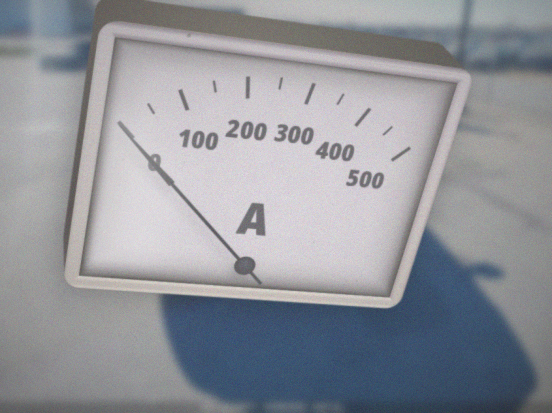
0 A
